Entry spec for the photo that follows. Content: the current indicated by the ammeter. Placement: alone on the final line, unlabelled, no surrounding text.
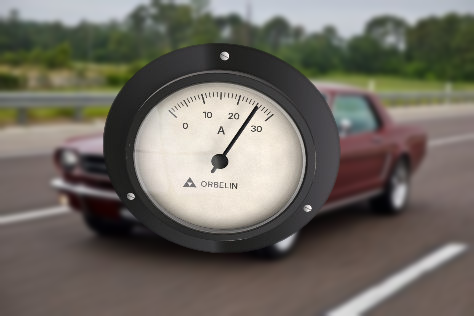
25 A
